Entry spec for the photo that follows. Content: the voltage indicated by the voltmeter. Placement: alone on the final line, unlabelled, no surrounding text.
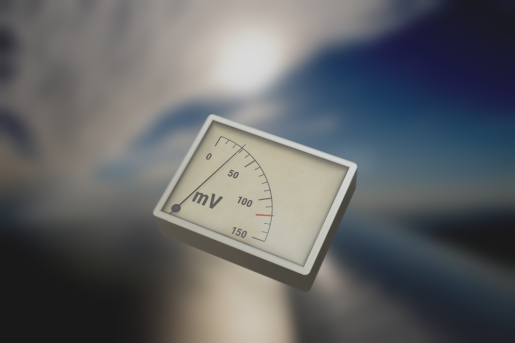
30 mV
